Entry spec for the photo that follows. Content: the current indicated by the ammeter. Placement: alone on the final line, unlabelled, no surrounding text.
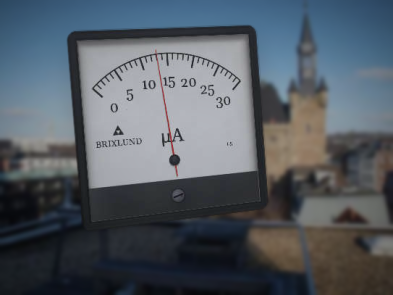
13 µA
